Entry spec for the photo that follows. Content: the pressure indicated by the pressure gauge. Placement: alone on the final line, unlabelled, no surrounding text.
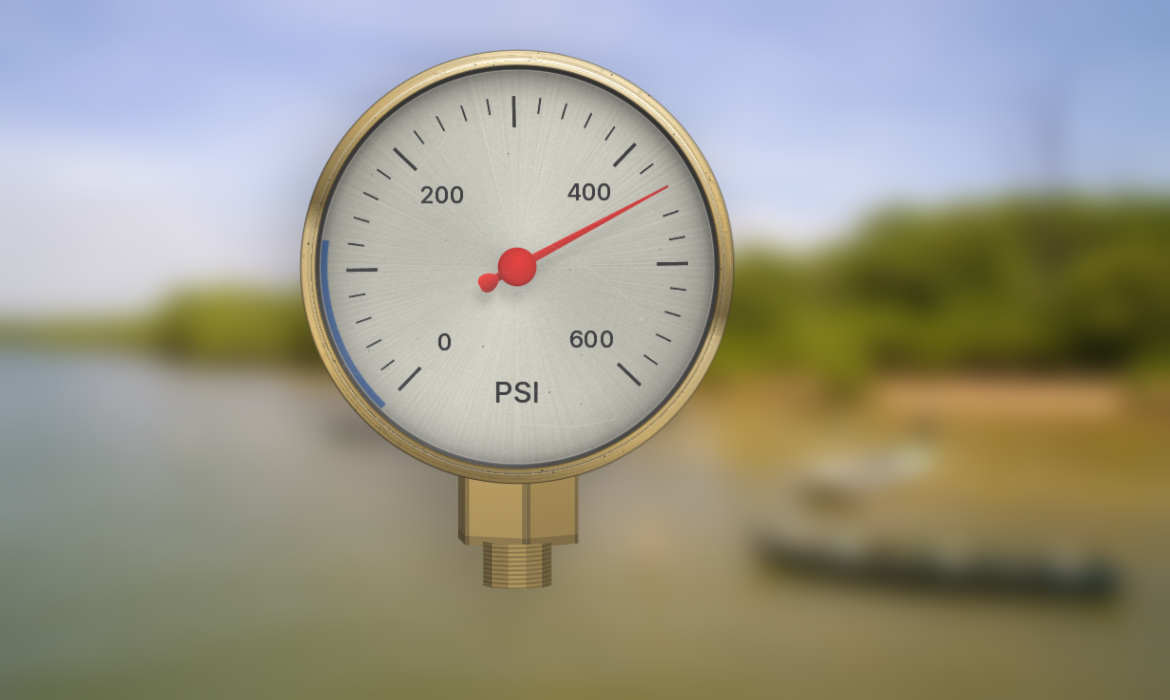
440 psi
